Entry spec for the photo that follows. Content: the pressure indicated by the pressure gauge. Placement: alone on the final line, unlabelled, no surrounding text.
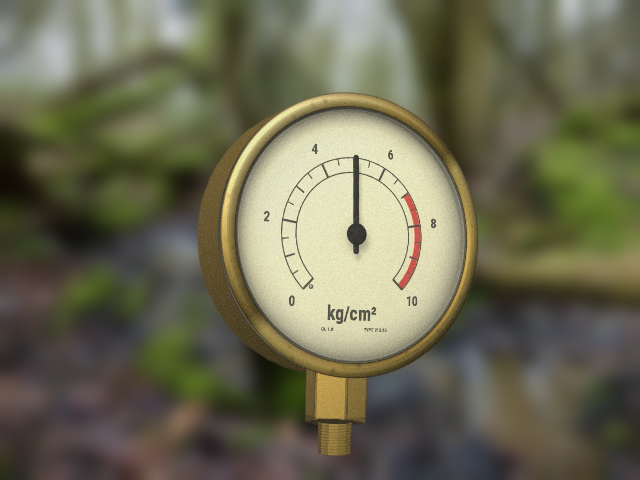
5 kg/cm²
